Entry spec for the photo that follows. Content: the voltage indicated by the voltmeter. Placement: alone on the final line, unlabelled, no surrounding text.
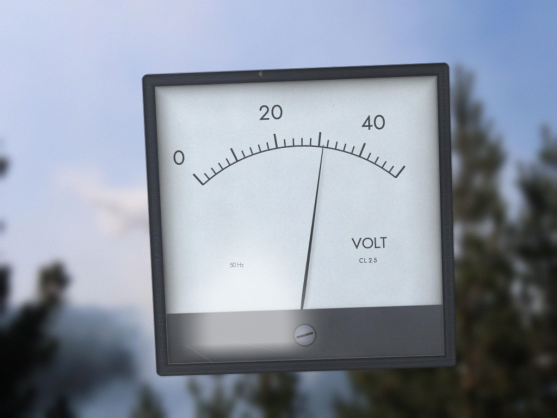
31 V
